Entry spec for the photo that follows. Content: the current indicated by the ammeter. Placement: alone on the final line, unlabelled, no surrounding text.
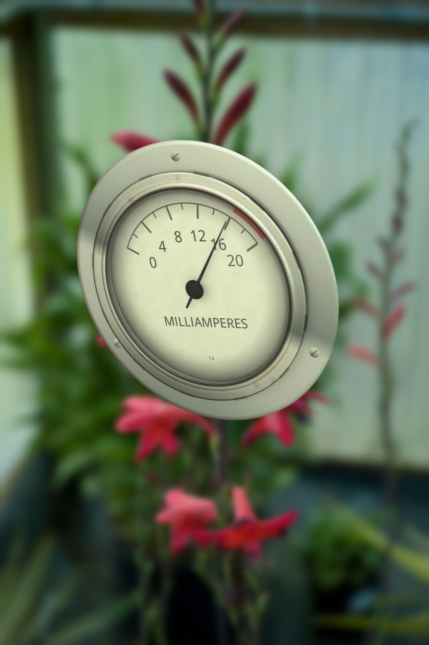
16 mA
